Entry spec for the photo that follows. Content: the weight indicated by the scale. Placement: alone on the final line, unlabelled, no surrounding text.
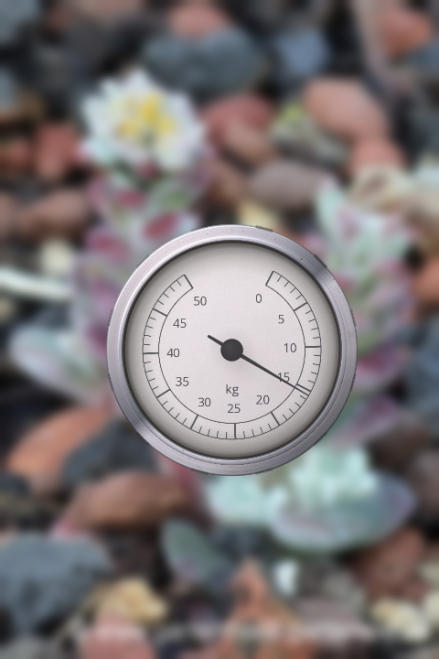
15.5 kg
